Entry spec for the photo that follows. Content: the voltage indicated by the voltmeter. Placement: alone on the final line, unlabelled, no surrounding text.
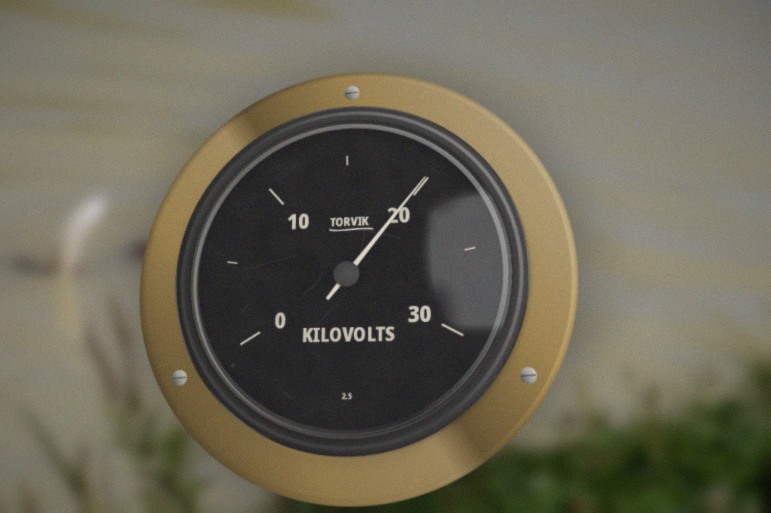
20 kV
